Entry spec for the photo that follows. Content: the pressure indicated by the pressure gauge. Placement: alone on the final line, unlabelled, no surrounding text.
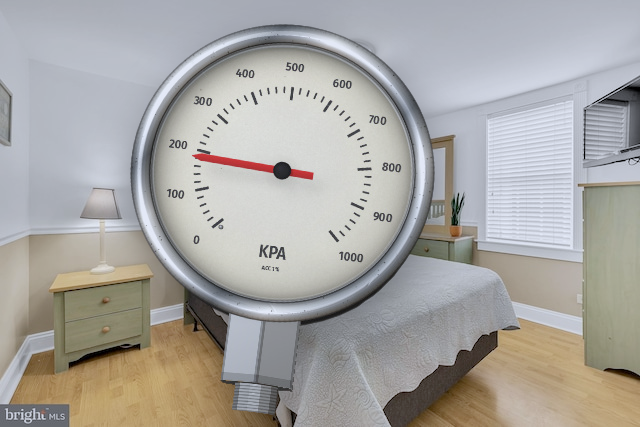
180 kPa
